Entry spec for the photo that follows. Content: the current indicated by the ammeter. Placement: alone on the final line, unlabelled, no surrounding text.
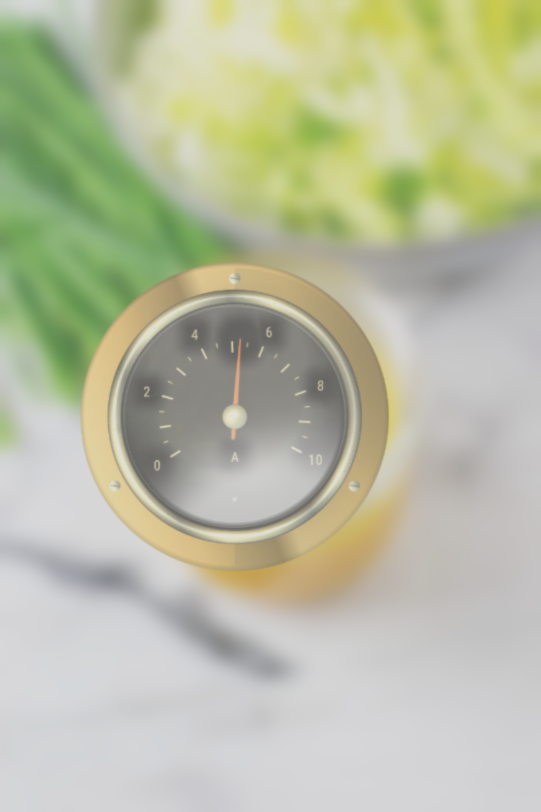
5.25 A
